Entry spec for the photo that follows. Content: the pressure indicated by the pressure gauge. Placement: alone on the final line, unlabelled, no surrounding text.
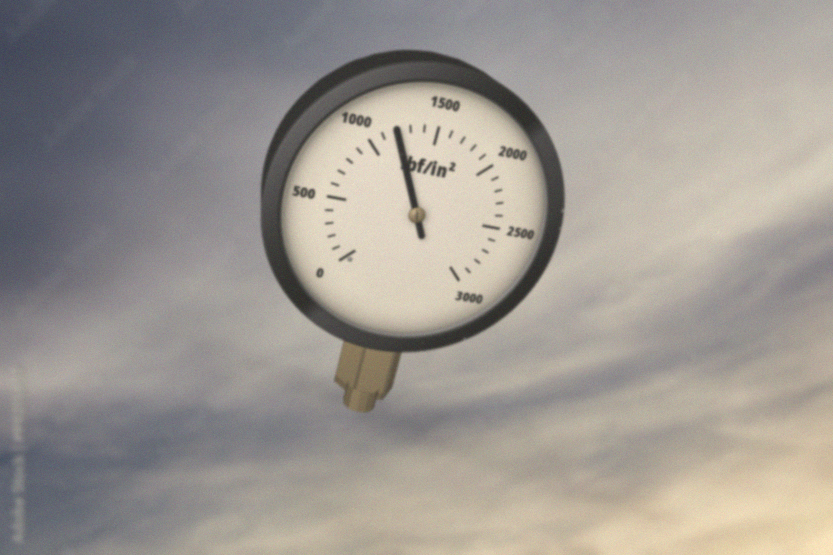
1200 psi
